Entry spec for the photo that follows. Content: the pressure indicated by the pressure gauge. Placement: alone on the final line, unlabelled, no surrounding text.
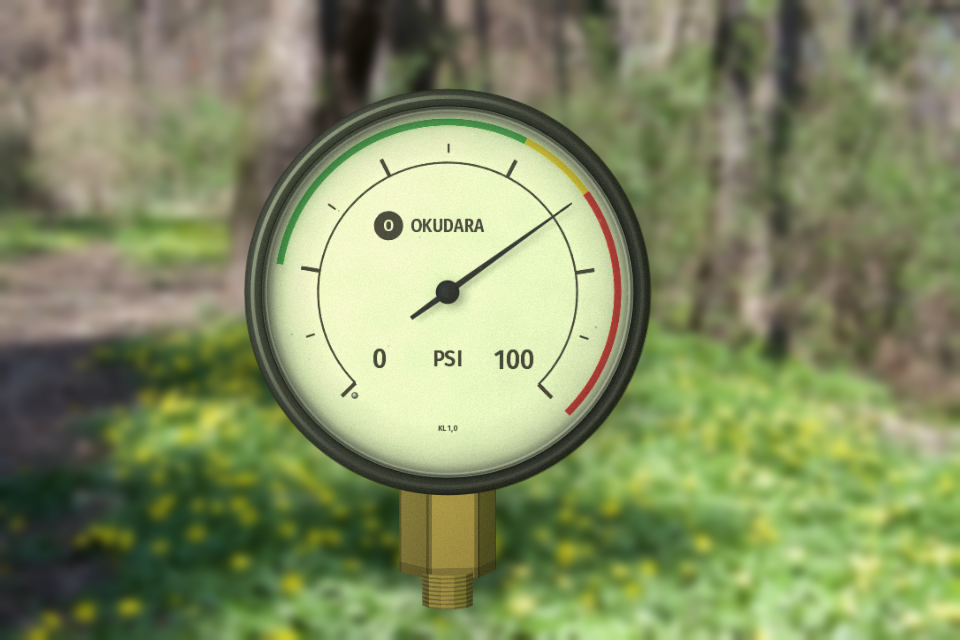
70 psi
